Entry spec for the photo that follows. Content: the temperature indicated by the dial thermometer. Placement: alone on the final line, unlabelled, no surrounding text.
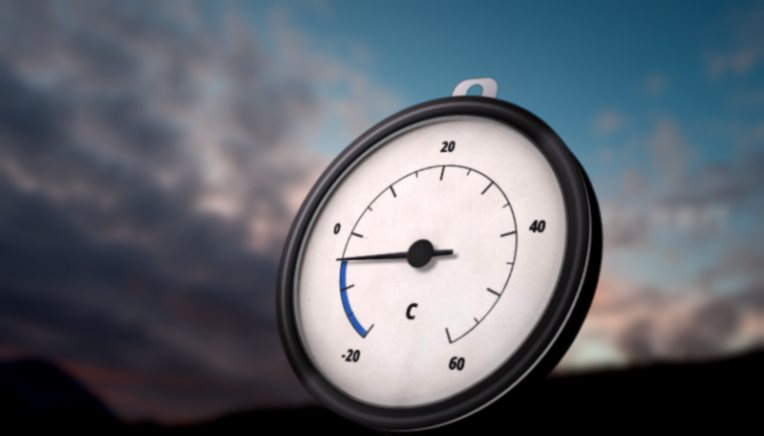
-5 °C
